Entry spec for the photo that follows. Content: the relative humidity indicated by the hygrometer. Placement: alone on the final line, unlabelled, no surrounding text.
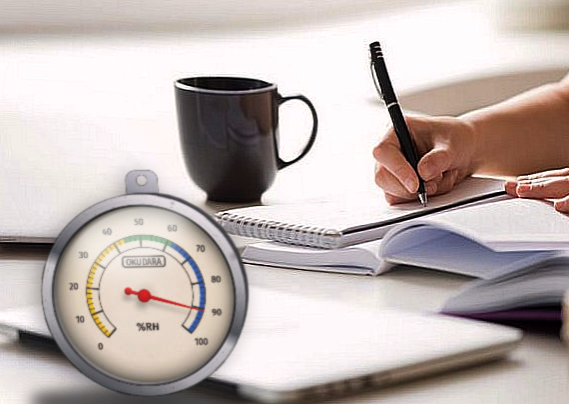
90 %
